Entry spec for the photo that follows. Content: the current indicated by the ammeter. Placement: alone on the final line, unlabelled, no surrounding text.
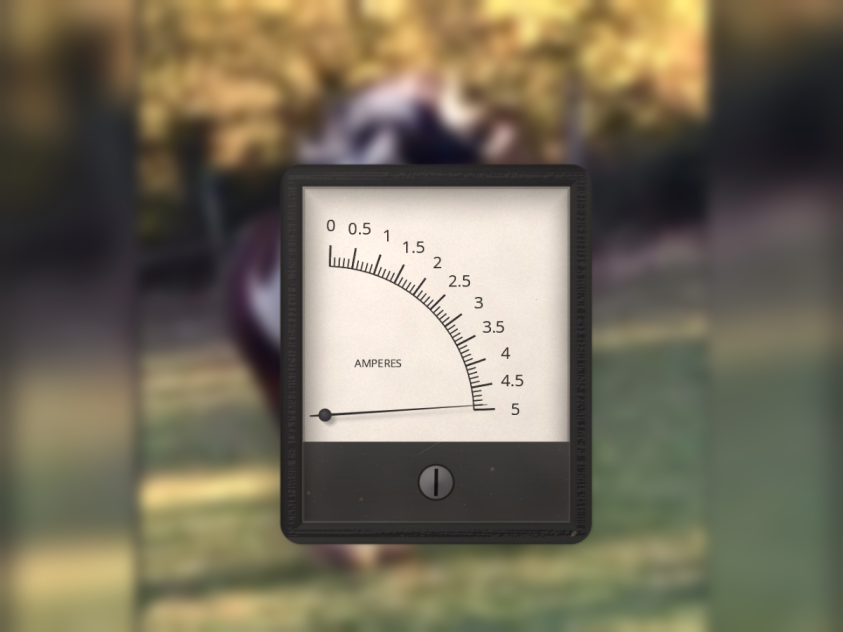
4.9 A
